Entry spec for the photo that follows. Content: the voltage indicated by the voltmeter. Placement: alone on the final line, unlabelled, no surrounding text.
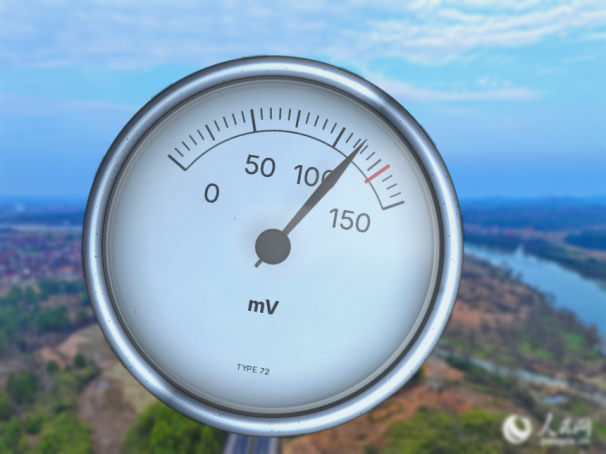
112.5 mV
